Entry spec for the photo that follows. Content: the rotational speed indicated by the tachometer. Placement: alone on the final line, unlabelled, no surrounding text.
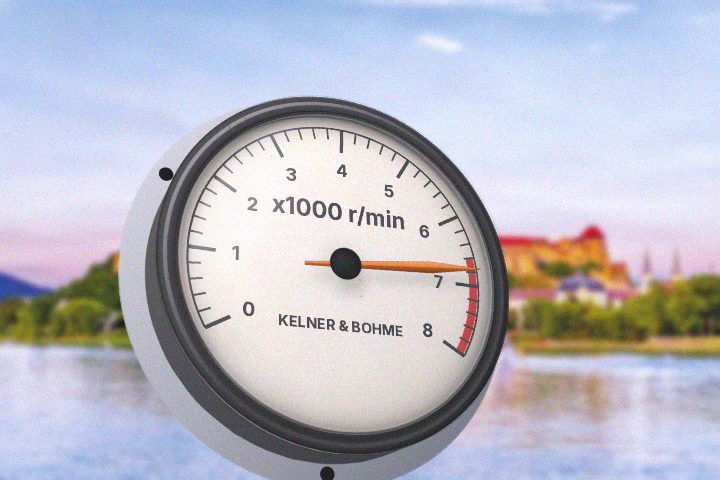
6800 rpm
